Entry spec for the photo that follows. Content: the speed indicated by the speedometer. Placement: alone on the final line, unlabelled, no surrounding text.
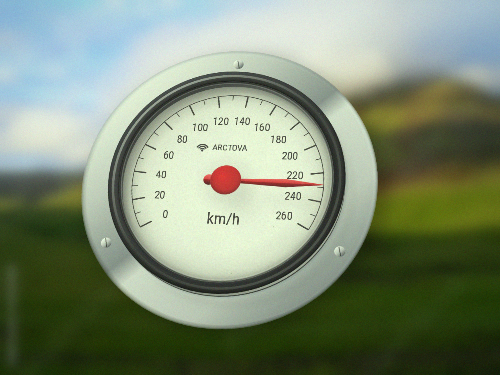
230 km/h
